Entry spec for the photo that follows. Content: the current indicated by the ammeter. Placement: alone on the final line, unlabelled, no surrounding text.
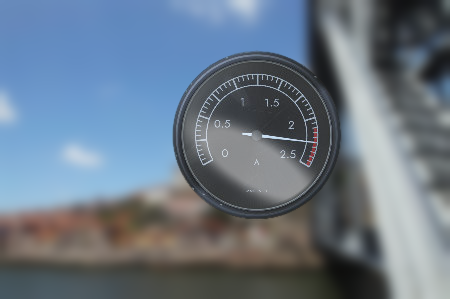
2.25 A
